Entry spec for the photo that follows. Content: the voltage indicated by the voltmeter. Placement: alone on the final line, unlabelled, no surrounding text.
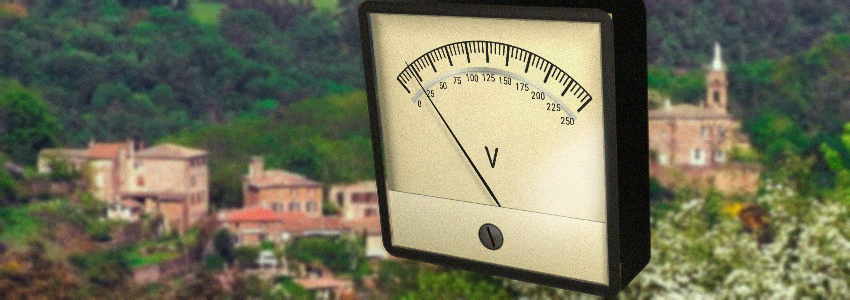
25 V
